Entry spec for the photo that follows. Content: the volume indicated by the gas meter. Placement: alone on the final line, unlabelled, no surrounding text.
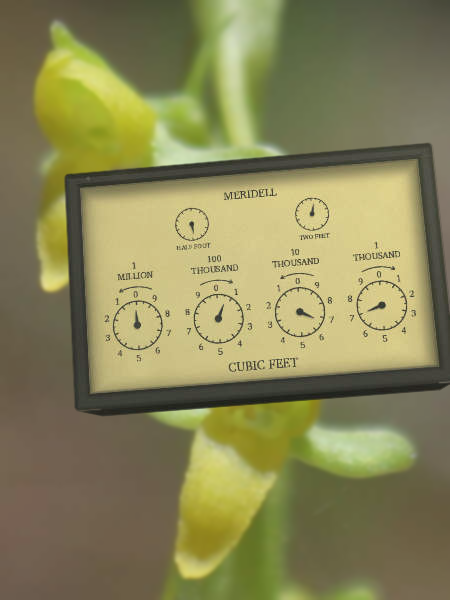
6700 ft³
